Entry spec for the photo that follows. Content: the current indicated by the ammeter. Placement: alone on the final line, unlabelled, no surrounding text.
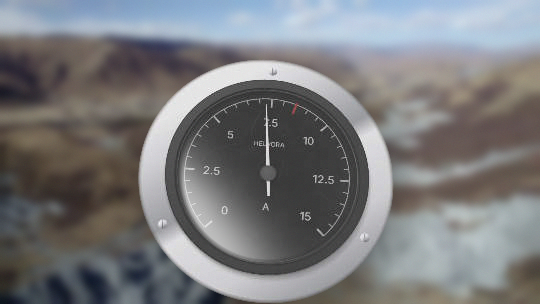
7.25 A
